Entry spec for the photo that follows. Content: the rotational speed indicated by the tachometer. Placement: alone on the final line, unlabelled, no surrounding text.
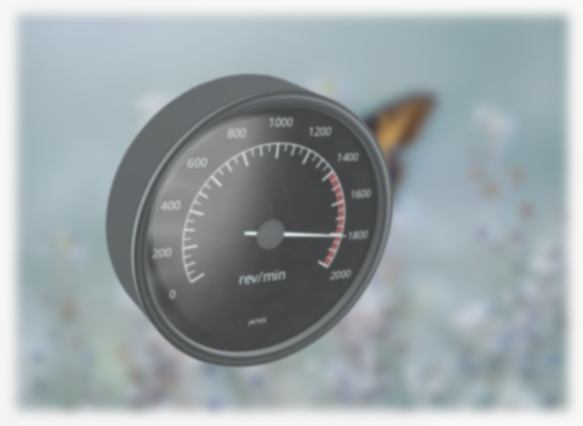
1800 rpm
